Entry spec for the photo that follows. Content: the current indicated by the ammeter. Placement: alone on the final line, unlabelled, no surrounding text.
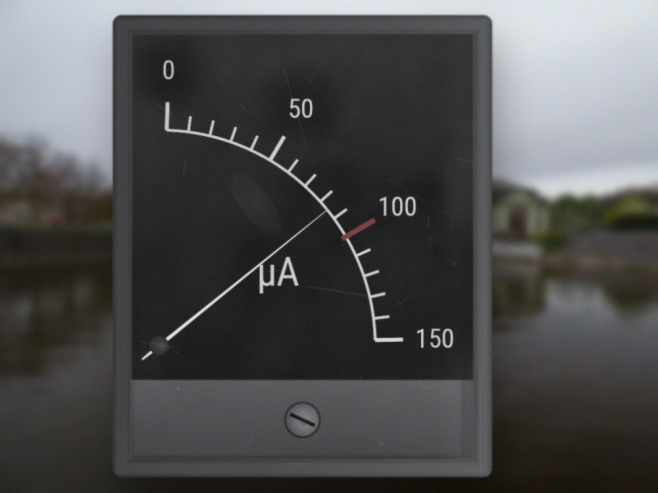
85 µA
